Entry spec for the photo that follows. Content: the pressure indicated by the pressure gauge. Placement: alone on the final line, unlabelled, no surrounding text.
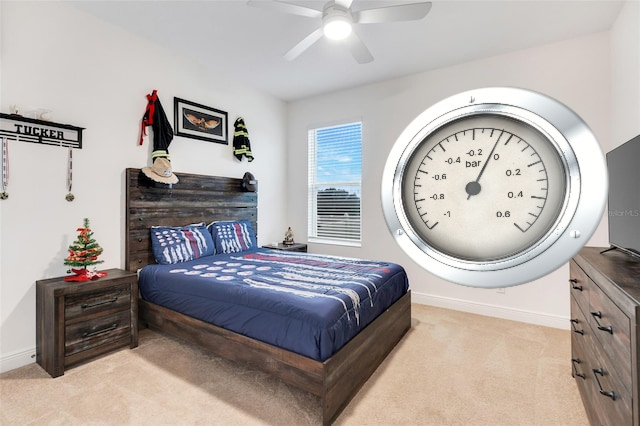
-0.05 bar
